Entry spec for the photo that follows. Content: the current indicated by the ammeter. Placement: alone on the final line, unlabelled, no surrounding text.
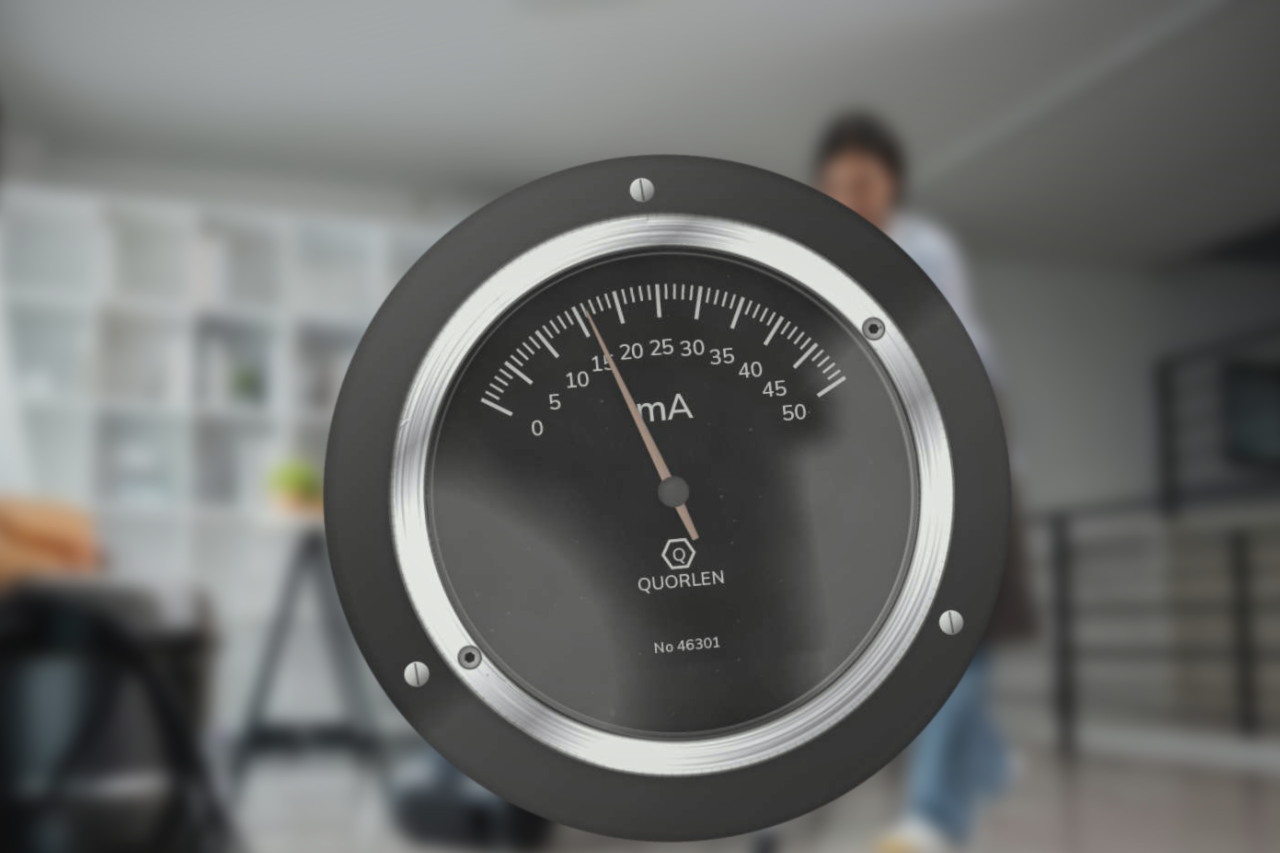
16 mA
